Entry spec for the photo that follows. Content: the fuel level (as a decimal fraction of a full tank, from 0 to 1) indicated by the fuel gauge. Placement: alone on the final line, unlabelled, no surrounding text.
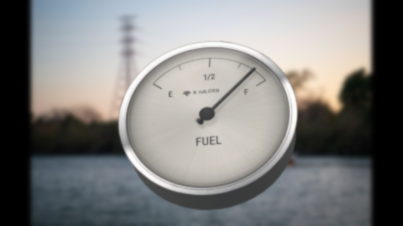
0.875
